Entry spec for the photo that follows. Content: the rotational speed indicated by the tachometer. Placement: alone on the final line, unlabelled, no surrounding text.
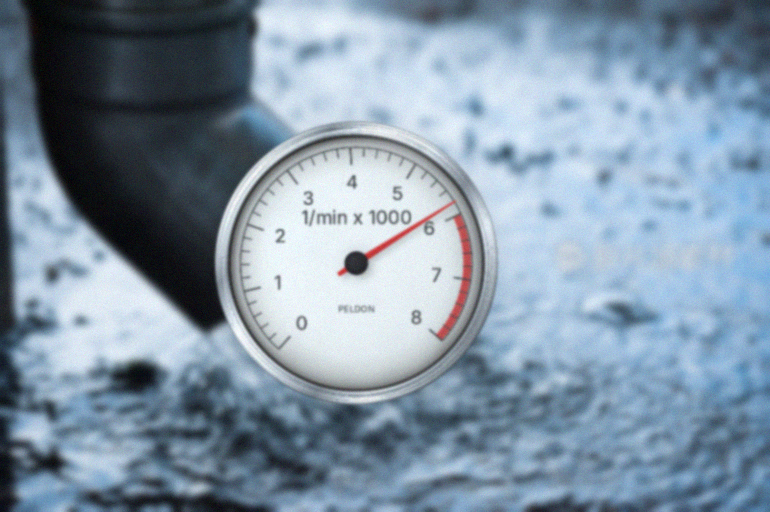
5800 rpm
